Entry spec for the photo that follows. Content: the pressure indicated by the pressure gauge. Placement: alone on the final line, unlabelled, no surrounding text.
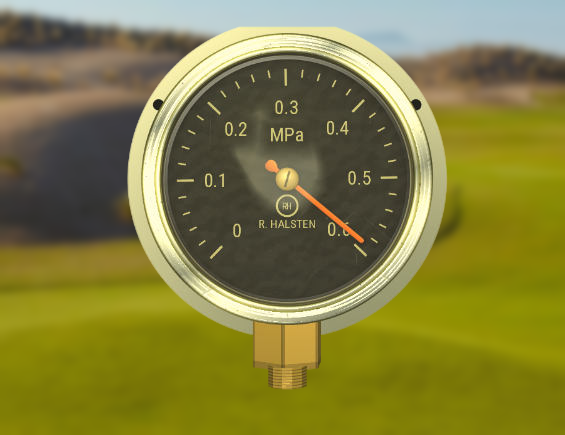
0.59 MPa
